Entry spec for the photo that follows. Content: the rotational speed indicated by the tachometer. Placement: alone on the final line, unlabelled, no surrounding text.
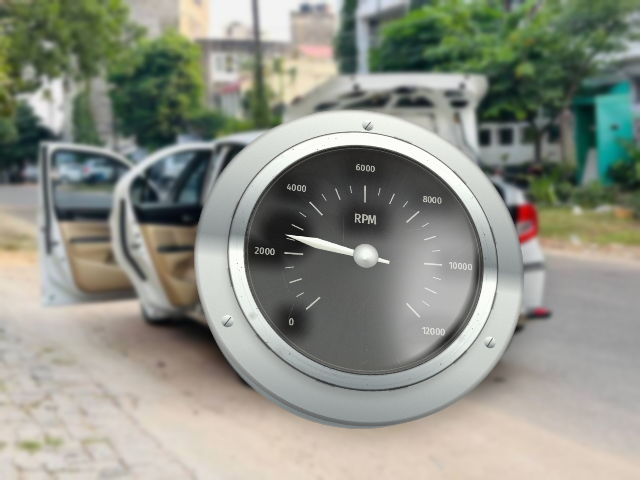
2500 rpm
